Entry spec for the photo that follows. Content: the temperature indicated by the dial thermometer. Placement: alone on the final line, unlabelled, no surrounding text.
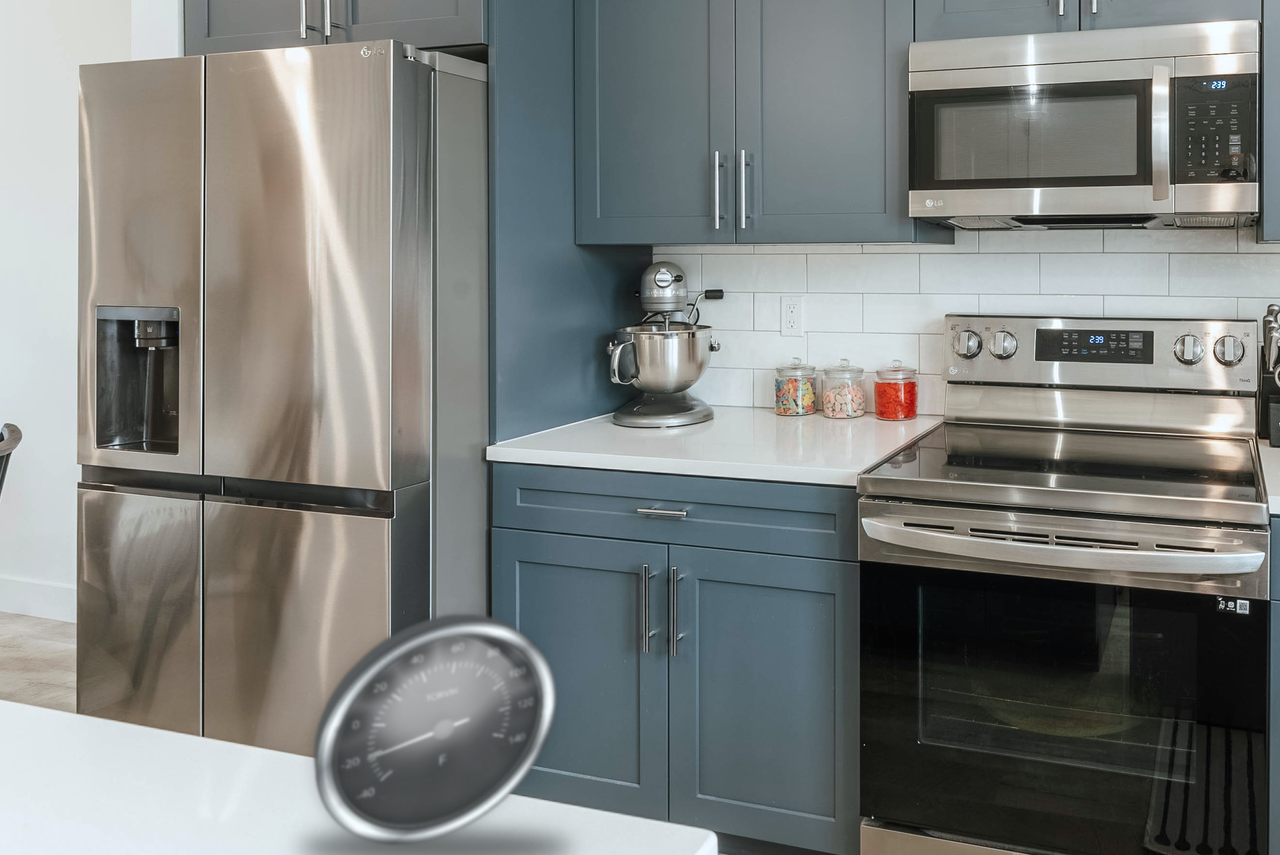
-20 °F
